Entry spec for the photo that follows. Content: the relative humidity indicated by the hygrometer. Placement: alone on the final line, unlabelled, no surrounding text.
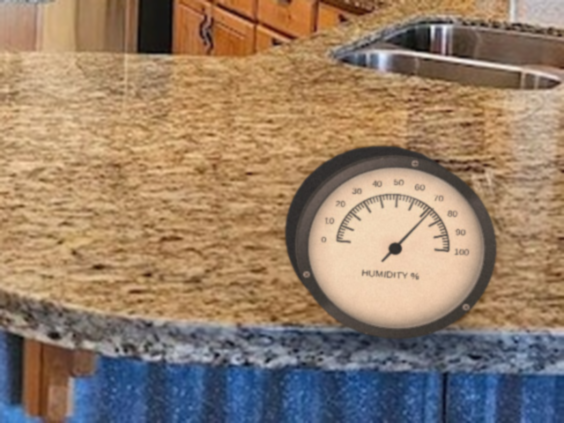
70 %
